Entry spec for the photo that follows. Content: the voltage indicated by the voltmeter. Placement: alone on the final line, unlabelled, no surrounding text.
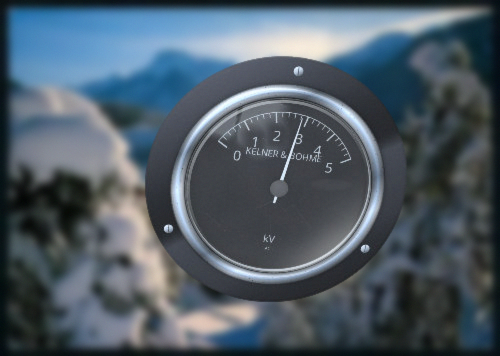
2.8 kV
